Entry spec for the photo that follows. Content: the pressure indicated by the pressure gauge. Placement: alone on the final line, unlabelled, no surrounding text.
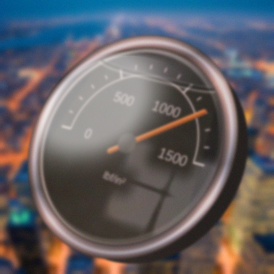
1200 psi
